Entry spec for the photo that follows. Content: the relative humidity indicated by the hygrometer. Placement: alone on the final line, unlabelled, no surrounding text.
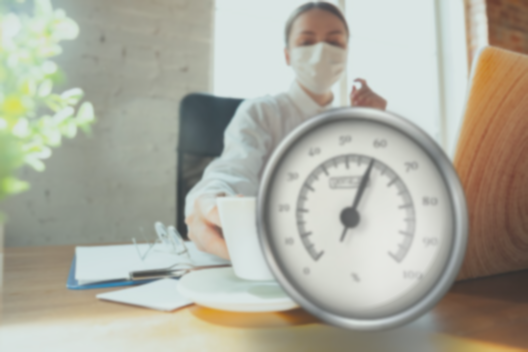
60 %
